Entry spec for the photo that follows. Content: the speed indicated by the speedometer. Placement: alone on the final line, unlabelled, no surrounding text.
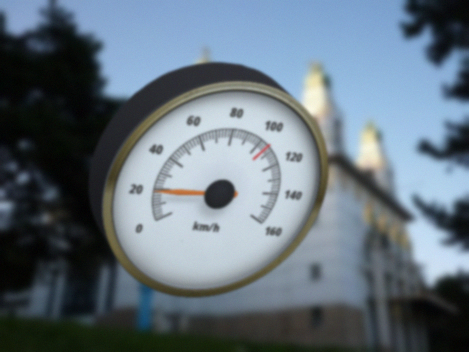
20 km/h
